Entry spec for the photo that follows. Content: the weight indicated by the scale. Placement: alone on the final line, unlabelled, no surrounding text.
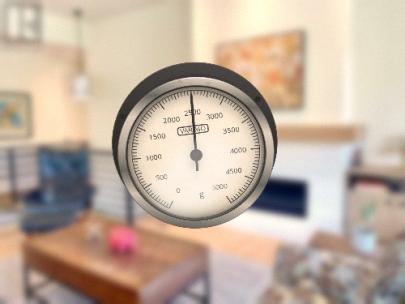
2500 g
